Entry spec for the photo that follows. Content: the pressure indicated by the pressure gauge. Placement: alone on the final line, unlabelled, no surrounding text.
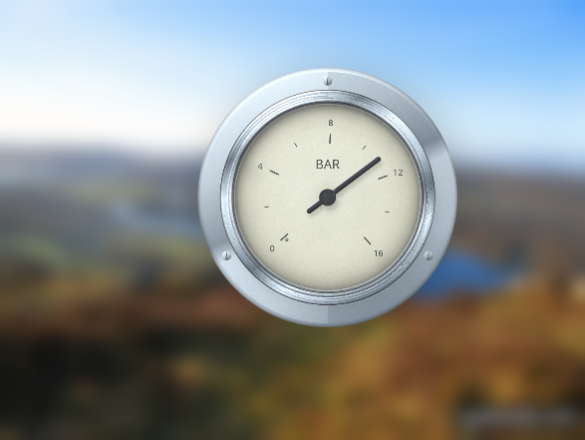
11 bar
